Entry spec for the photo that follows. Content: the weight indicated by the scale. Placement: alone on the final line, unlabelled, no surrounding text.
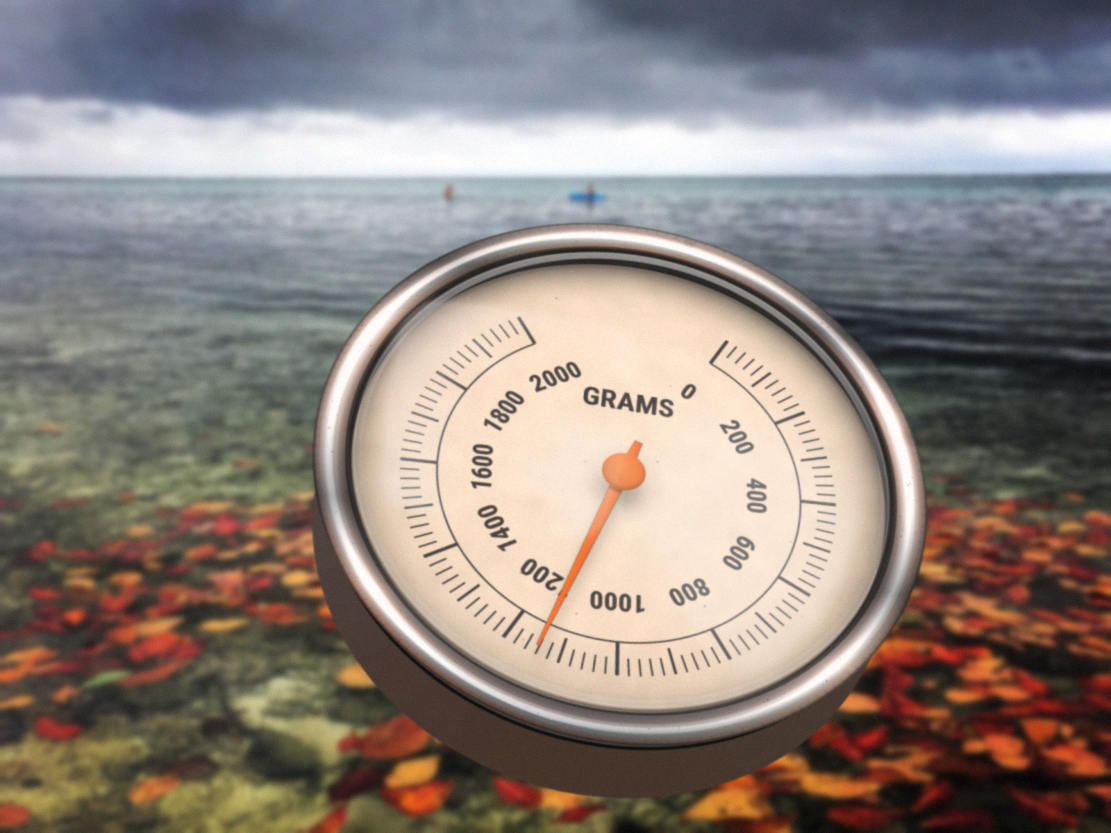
1140 g
